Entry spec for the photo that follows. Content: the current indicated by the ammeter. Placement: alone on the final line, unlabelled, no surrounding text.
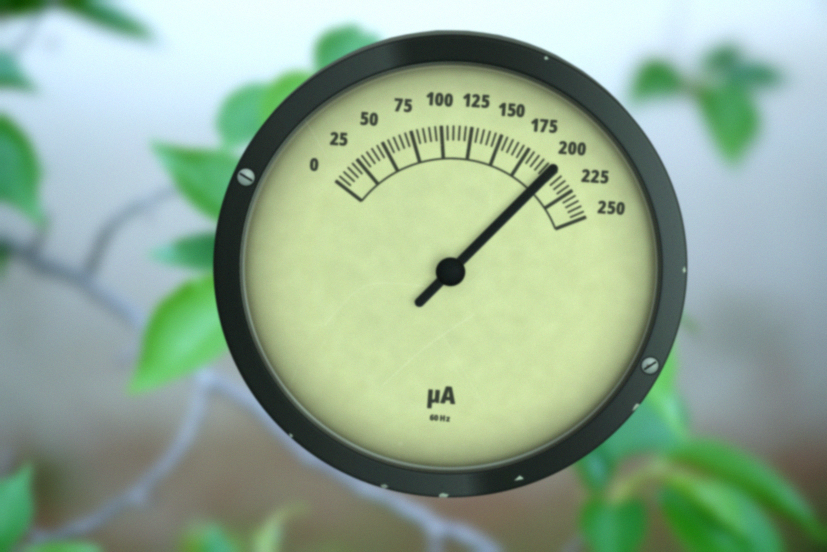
200 µA
